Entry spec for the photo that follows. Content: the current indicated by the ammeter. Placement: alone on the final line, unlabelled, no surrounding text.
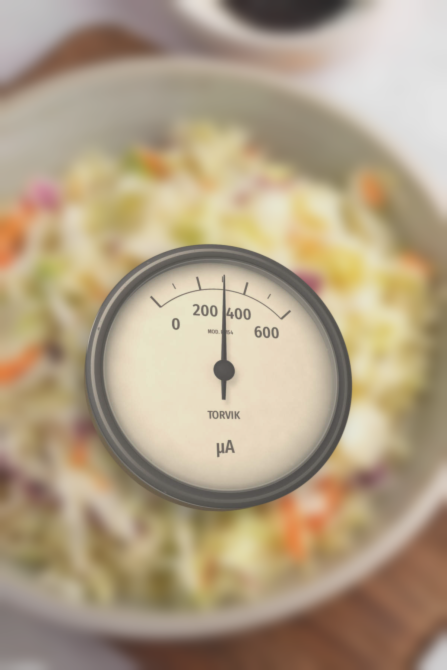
300 µA
